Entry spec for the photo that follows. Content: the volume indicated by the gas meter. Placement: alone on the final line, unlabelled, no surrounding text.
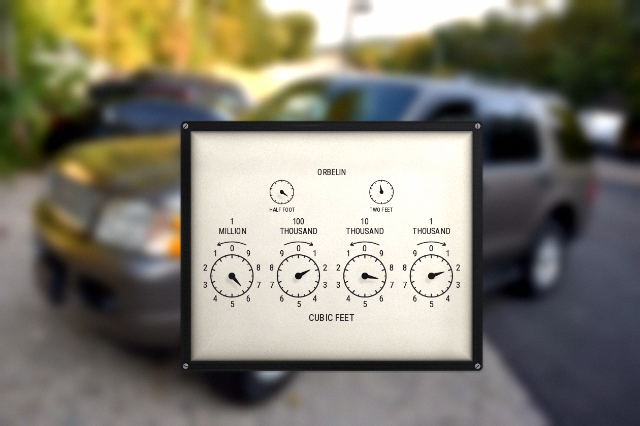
617200 ft³
